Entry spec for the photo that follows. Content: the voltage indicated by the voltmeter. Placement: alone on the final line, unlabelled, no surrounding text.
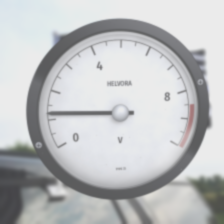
1.25 V
